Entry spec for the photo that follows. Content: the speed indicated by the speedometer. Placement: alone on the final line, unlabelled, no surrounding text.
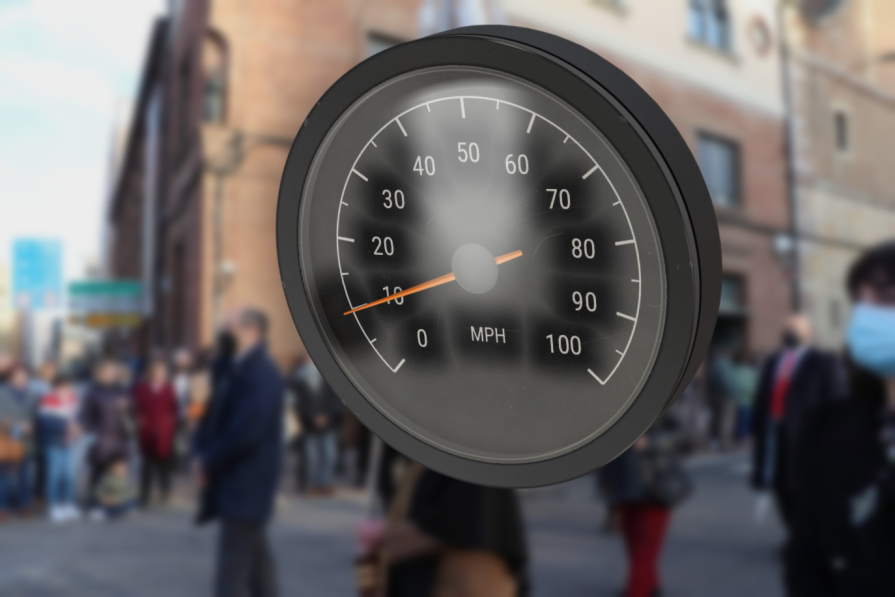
10 mph
